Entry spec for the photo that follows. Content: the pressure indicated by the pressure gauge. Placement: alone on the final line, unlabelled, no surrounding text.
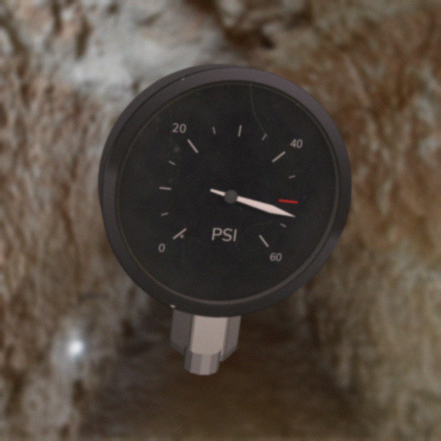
52.5 psi
